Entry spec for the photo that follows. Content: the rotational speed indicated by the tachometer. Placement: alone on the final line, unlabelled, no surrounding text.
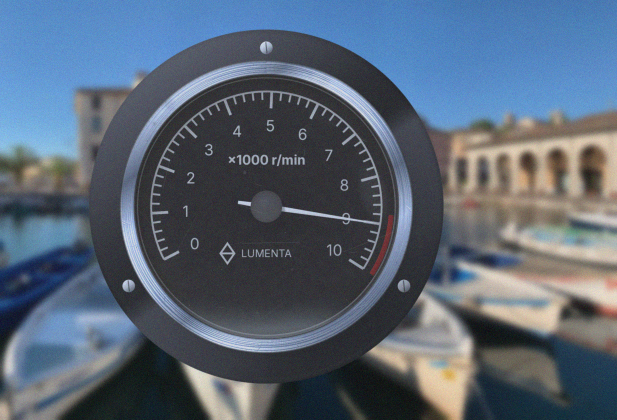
9000 rpm
